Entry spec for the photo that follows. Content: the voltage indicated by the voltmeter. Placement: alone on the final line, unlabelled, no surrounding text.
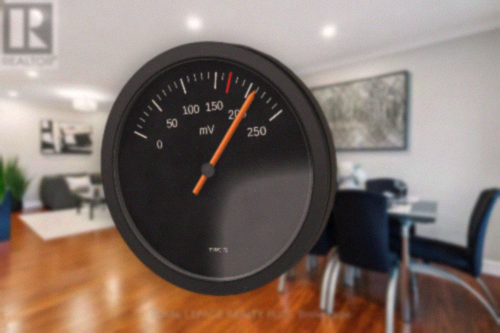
210 mV
